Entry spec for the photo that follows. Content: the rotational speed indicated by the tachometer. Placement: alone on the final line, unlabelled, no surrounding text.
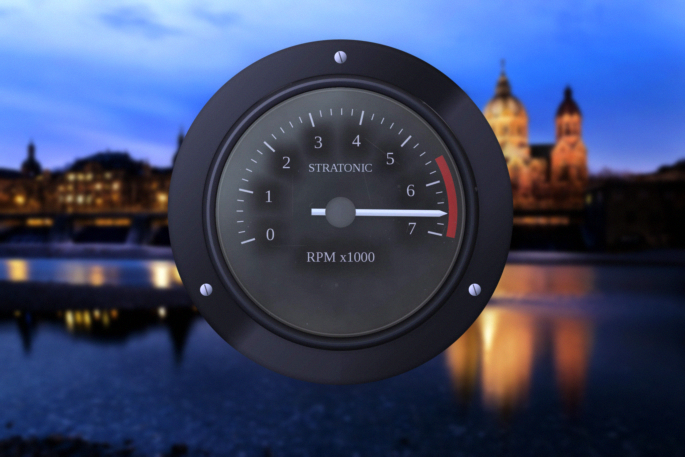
6600 rpm
